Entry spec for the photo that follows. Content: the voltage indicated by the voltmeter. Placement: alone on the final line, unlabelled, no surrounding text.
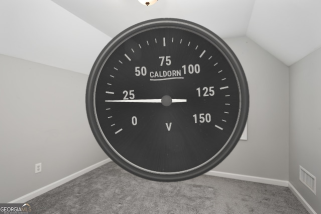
20 V
